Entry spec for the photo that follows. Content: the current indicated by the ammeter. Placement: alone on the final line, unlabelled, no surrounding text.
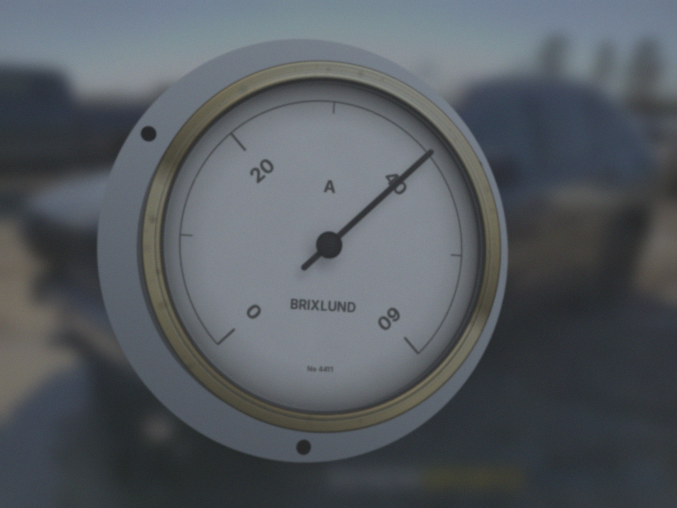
40 A
